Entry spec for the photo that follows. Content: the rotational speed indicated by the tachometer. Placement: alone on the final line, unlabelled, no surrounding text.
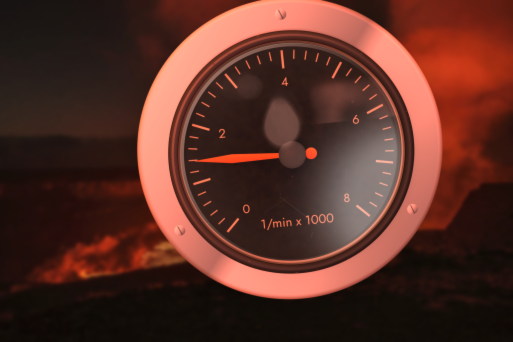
1400 rpm
